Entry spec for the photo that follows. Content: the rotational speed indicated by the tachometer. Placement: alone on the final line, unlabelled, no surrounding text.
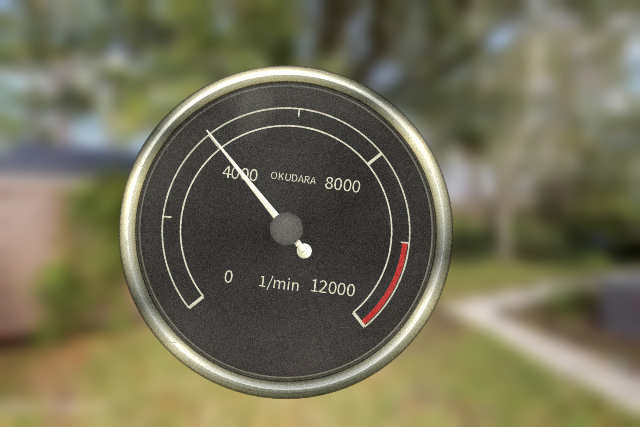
4000 rpm
